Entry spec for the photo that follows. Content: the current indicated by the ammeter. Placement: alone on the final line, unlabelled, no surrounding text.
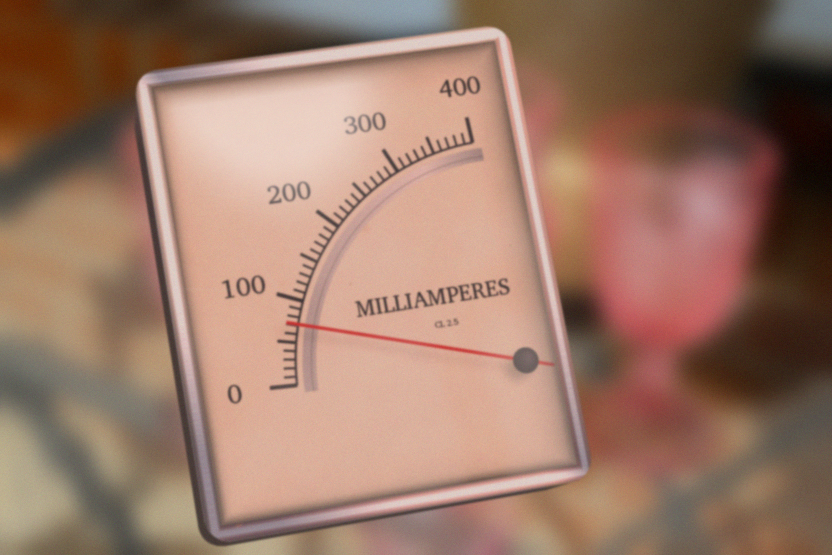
70 mA
